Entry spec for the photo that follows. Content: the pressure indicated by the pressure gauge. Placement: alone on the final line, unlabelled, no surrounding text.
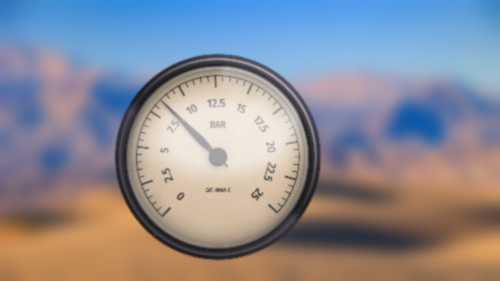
8.5 bar
